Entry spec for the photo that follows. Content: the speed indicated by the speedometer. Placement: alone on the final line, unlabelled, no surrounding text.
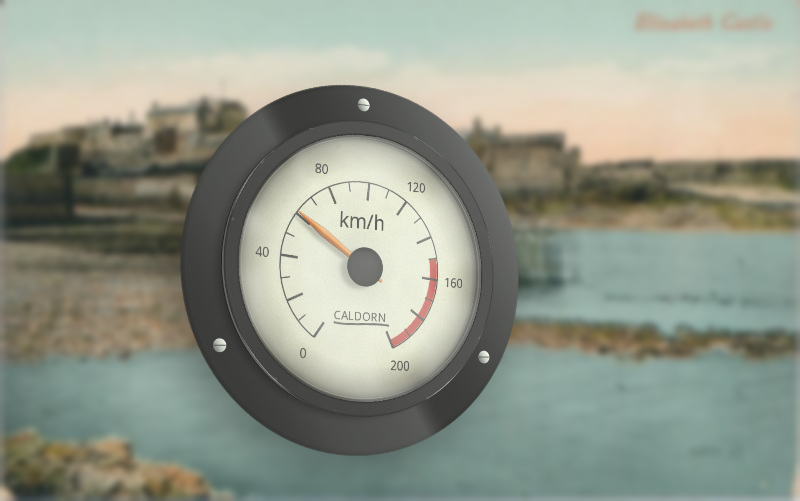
60 km/h
